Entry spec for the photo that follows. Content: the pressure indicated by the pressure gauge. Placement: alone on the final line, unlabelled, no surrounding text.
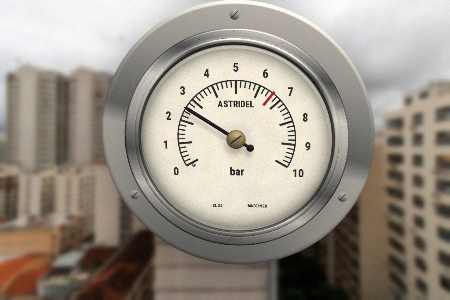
2.6 bar
